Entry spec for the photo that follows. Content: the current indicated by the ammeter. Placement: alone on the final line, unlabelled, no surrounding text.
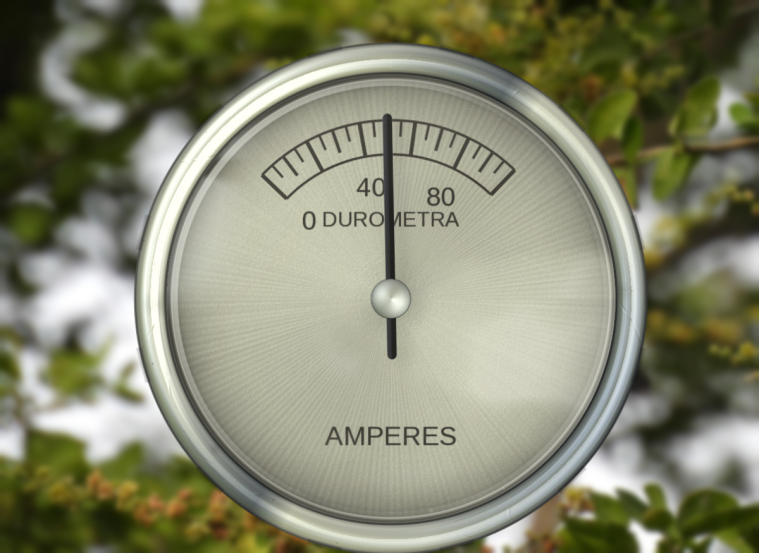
50 A
